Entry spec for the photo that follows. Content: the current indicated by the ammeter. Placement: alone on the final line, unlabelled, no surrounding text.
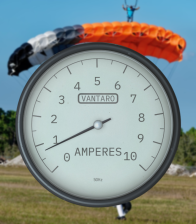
0.75 A
